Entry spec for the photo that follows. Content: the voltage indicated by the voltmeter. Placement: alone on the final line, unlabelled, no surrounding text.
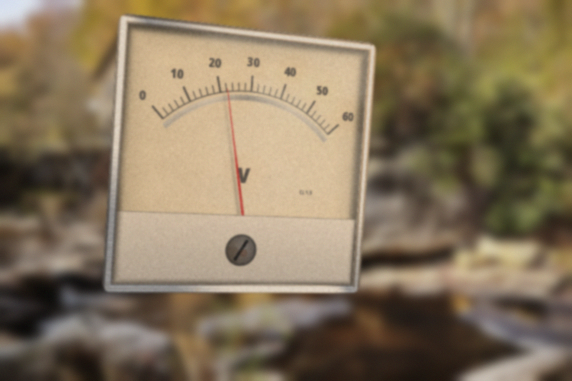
22 V
